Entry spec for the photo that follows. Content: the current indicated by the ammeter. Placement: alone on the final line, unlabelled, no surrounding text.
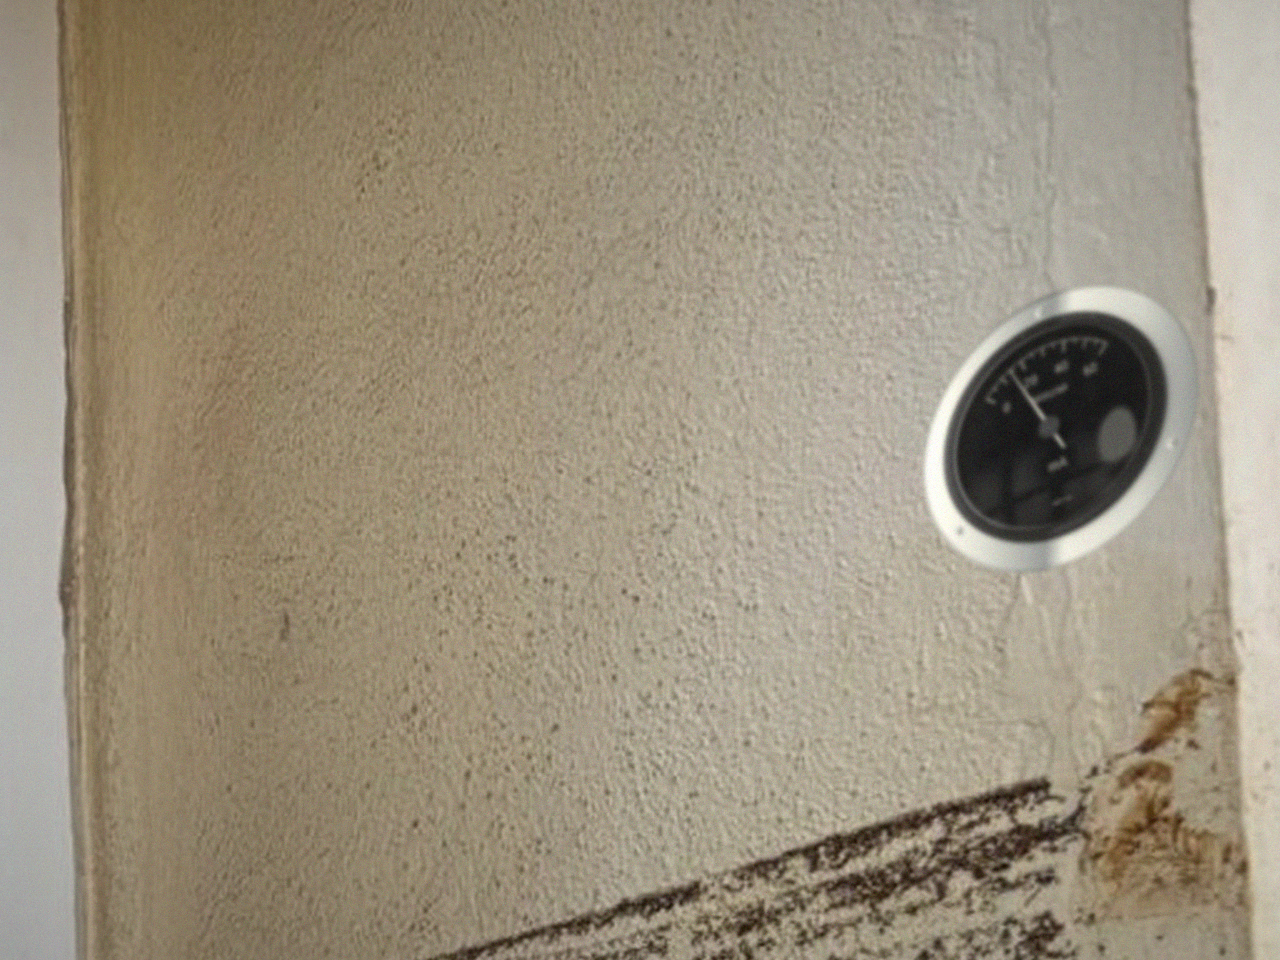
15 mA
